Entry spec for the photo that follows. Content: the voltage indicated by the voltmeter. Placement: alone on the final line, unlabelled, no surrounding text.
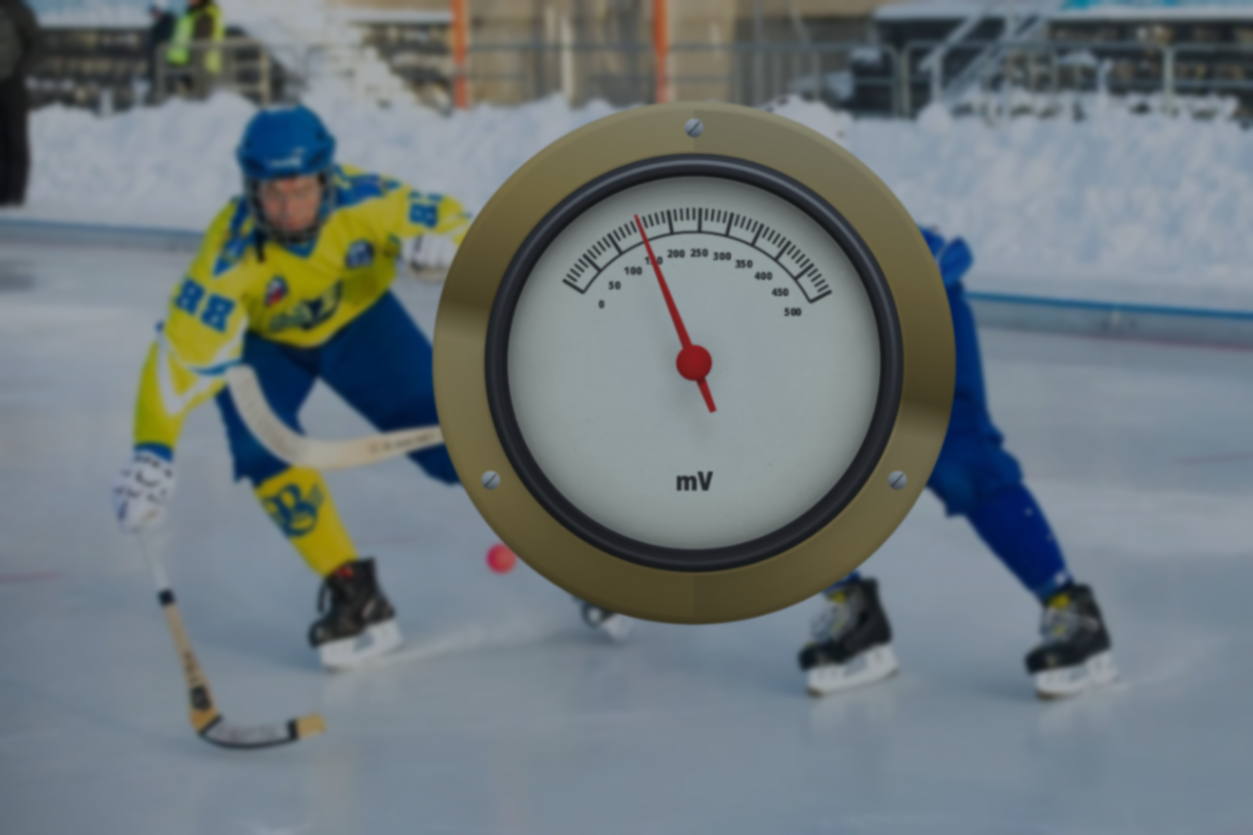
150 mV
